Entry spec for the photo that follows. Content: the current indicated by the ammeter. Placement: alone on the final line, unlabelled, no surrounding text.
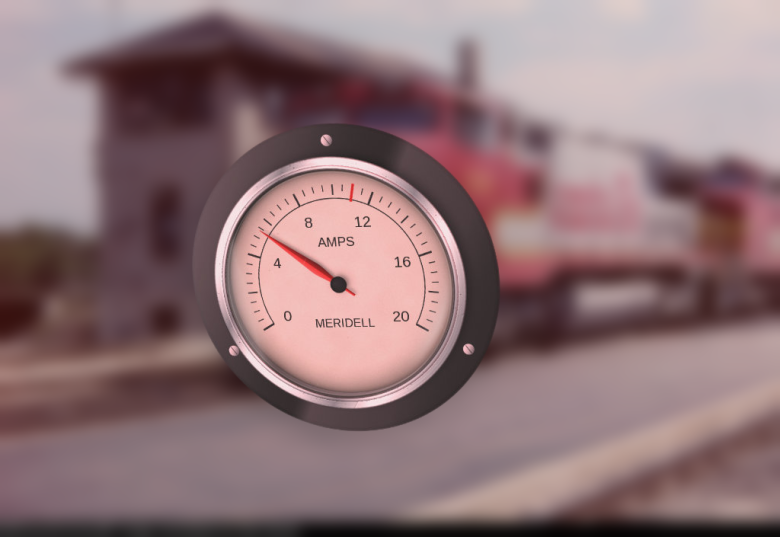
5.5 A
